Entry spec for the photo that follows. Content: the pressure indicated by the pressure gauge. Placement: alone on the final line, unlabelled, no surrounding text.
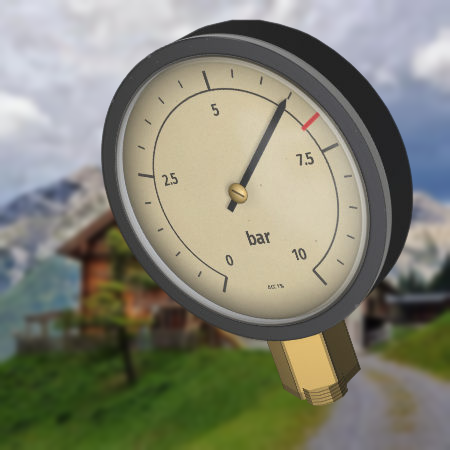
6.5 bar
